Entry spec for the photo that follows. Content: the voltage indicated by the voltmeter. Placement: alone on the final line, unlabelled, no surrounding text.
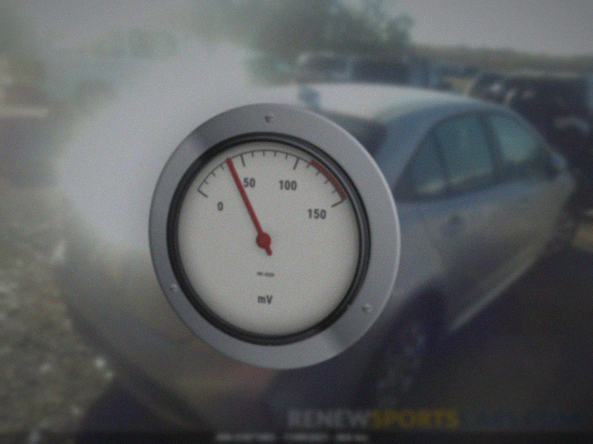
40 mV
